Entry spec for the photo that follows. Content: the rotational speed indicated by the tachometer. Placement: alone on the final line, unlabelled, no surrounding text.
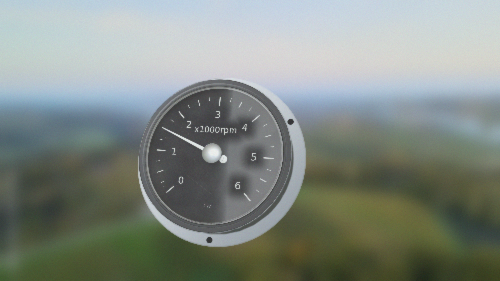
1500 rpm
